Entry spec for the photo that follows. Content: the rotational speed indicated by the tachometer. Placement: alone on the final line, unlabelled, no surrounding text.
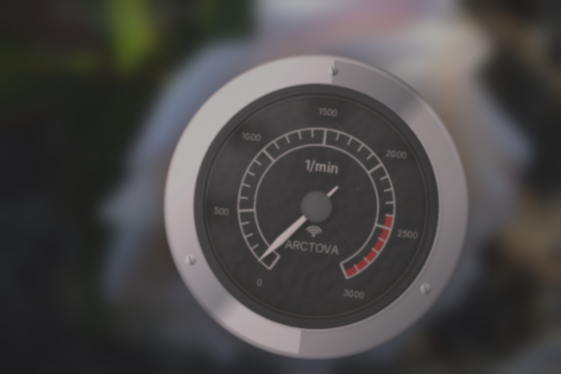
100 rpm
